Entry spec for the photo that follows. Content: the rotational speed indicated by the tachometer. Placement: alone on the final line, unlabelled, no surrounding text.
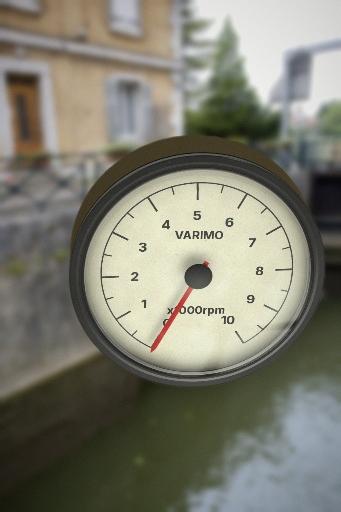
0 rpm
